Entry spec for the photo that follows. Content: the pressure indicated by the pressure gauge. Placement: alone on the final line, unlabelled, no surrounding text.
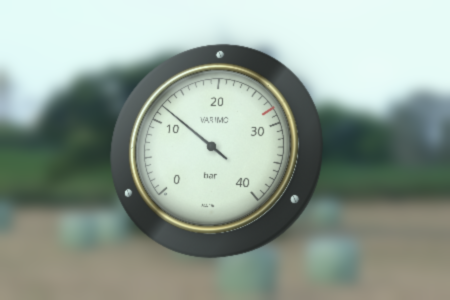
12 bar
